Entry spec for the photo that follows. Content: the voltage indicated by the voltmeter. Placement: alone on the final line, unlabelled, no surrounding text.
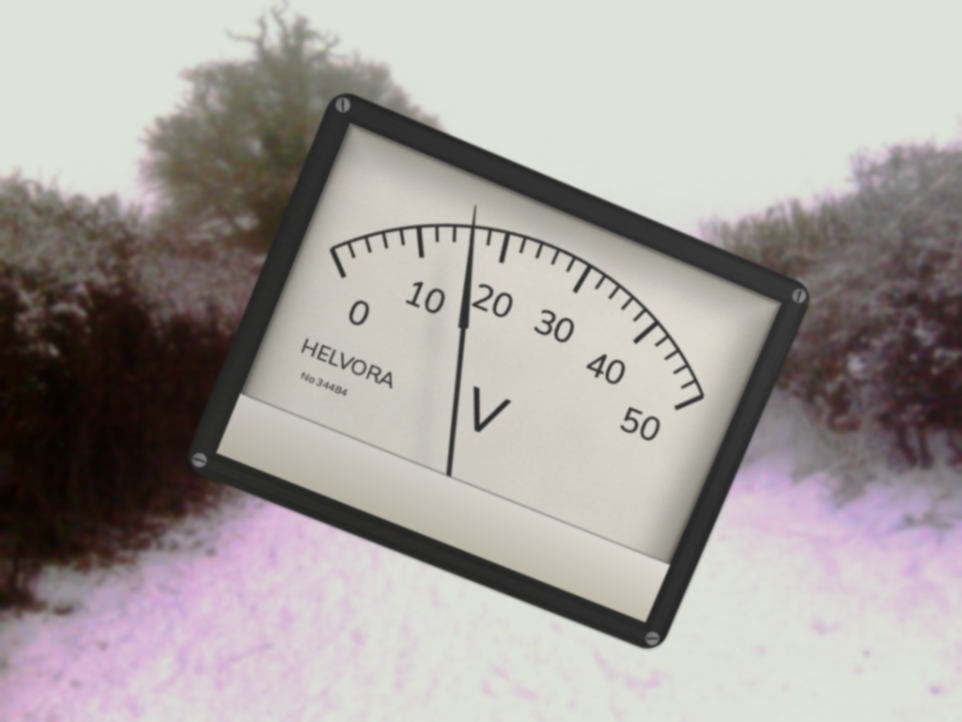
16 V
